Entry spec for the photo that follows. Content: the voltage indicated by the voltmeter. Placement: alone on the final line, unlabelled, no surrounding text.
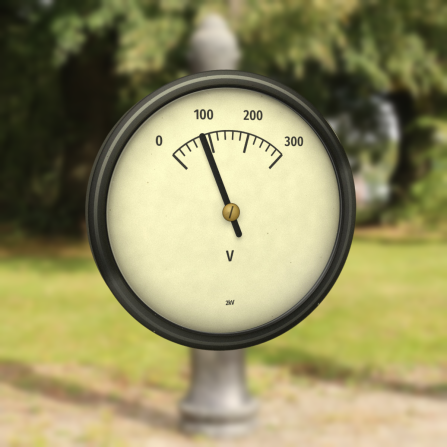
80 V
